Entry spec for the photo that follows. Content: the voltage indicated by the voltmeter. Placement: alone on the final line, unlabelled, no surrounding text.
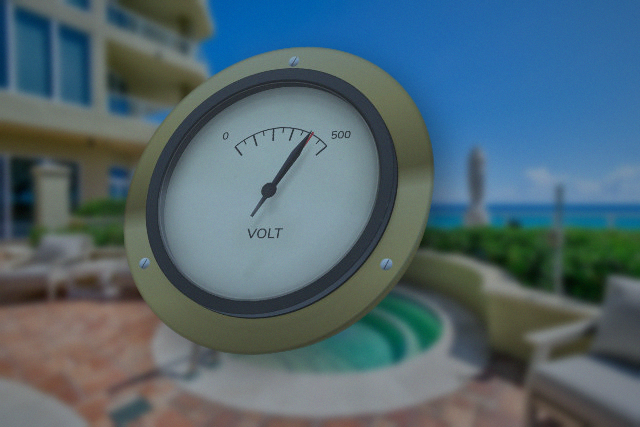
400 V
